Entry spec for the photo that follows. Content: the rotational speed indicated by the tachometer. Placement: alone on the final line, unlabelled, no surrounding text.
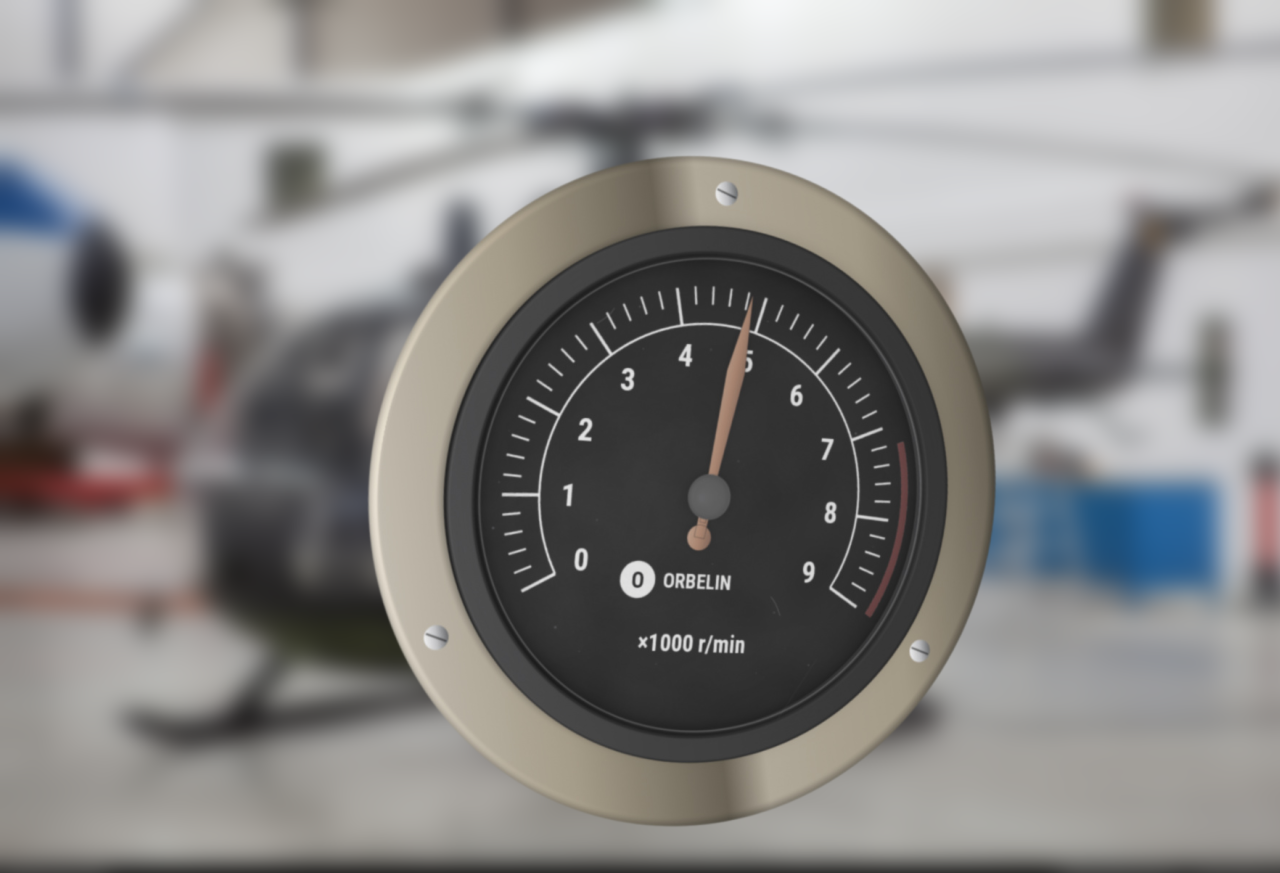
4800 rpm
